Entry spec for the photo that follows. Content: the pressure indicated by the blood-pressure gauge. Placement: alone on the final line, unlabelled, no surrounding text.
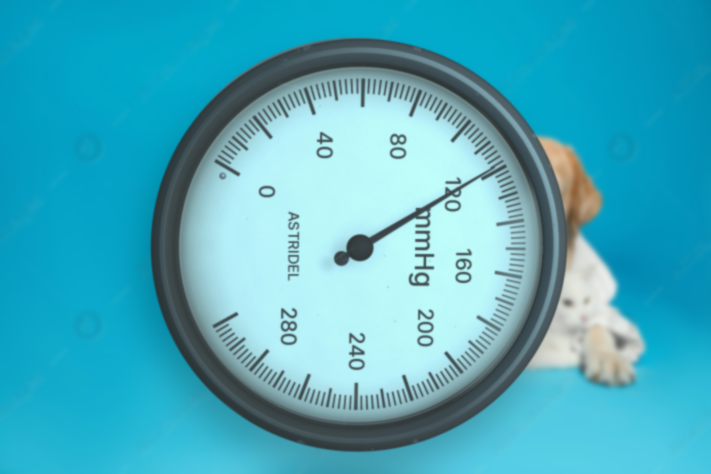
118 mmHg
